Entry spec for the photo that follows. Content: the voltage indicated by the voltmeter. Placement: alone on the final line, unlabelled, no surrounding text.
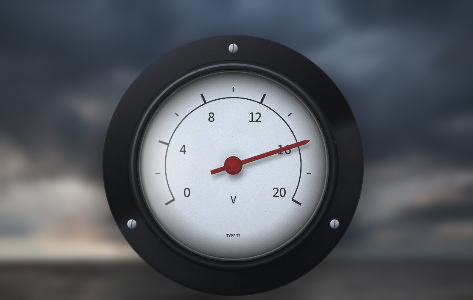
16 V
